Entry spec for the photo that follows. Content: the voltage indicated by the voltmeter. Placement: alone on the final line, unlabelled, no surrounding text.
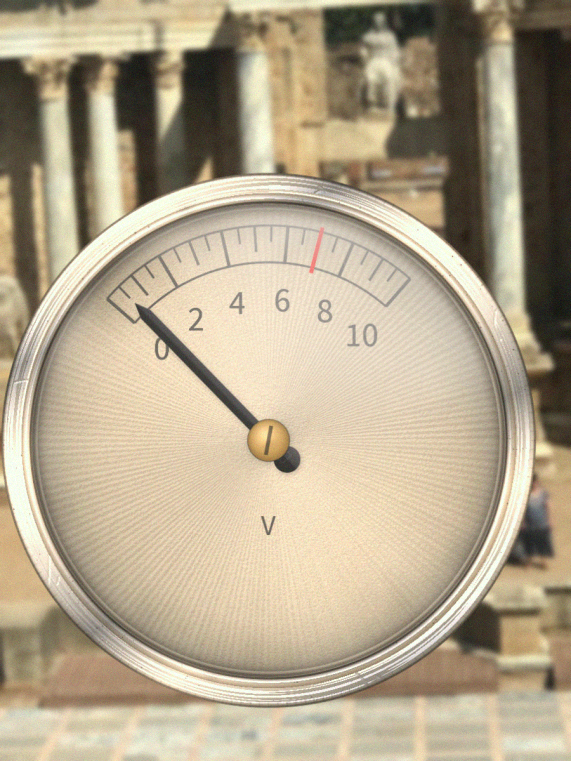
0.5 V
